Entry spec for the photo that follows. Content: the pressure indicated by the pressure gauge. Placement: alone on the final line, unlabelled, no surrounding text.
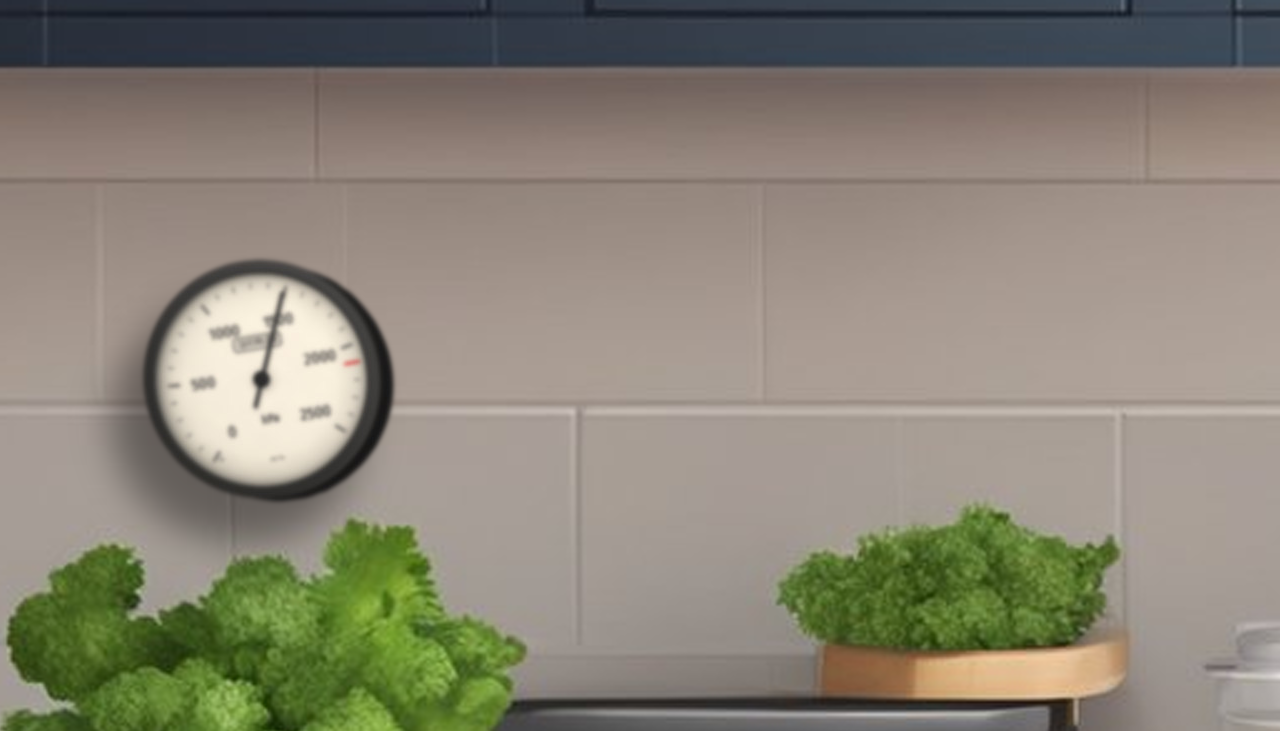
1500 kPa
